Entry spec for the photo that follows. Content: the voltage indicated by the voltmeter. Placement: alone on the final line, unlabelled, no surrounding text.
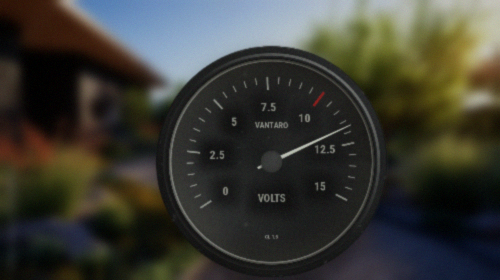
11.75 V
